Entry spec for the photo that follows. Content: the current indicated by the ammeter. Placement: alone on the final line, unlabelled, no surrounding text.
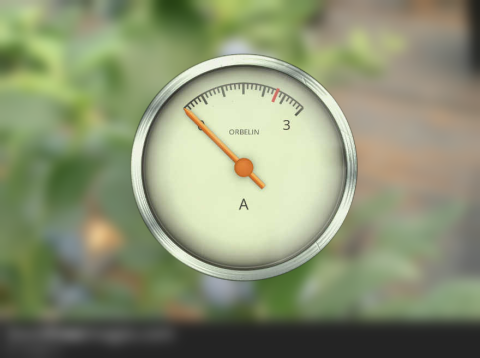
0 A
